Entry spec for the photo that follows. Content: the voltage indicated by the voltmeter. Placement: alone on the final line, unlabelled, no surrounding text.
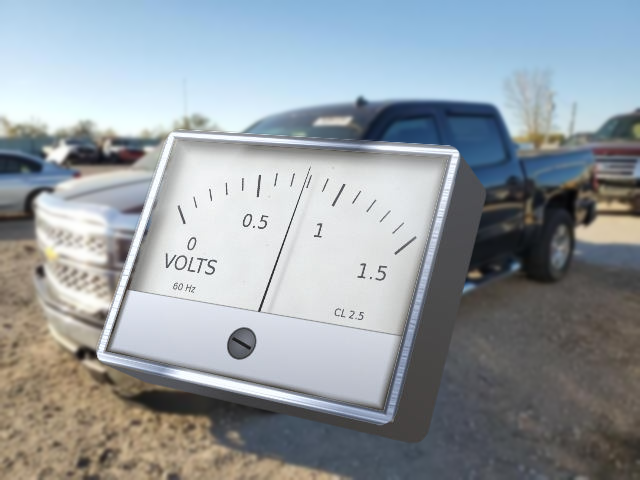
0.8 V
